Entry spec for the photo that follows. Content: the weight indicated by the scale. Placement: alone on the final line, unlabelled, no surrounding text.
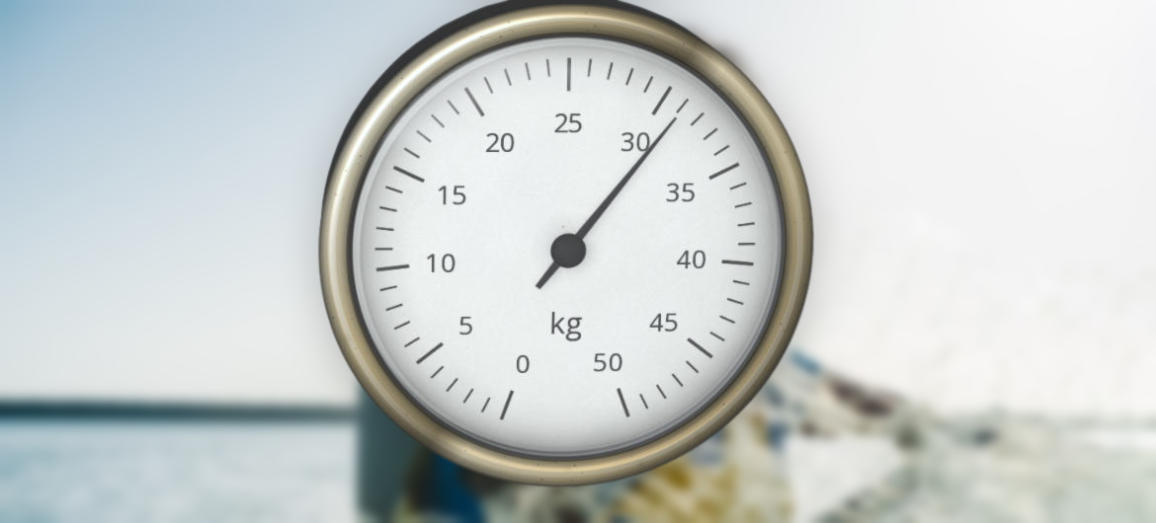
31 kg
